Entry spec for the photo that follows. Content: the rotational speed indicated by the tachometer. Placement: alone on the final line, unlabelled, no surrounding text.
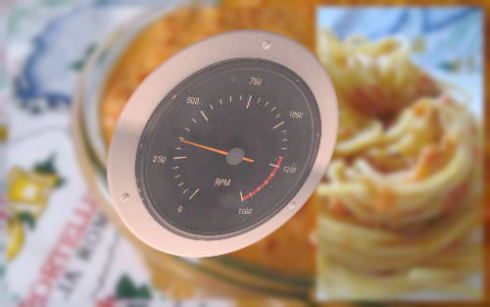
350 rpm
